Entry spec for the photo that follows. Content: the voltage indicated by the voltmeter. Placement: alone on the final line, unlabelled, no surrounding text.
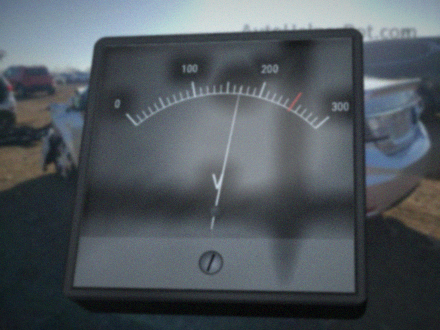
170 V
